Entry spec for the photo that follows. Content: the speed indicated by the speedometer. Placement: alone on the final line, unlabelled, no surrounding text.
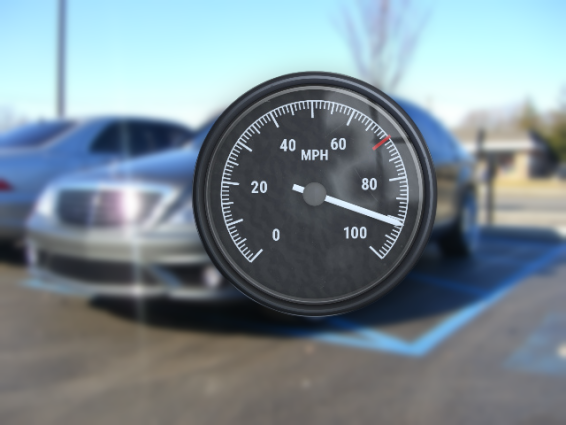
91 mph
